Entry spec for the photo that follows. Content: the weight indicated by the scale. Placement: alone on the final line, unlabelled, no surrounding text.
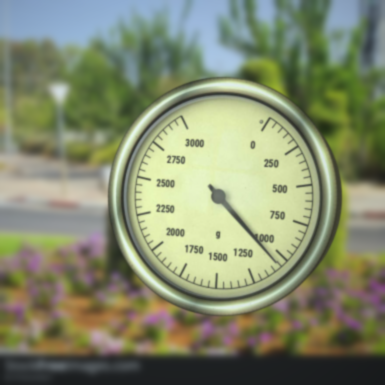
1050 g
